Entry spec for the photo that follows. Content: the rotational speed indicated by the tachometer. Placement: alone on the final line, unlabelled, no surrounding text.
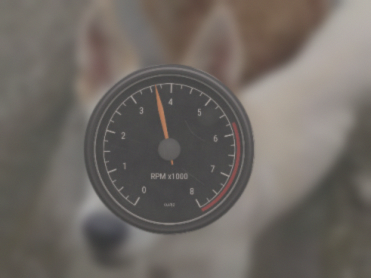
3625 rpm
